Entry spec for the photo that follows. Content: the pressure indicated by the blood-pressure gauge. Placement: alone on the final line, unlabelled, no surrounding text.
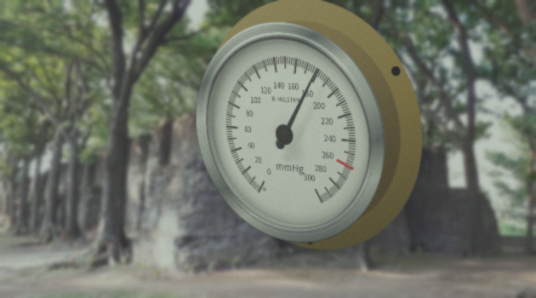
180 mmHg
